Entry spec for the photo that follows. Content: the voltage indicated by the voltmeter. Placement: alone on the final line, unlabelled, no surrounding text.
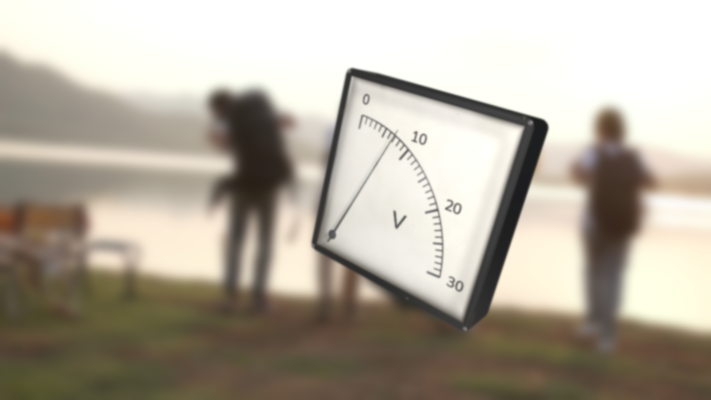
7 V
